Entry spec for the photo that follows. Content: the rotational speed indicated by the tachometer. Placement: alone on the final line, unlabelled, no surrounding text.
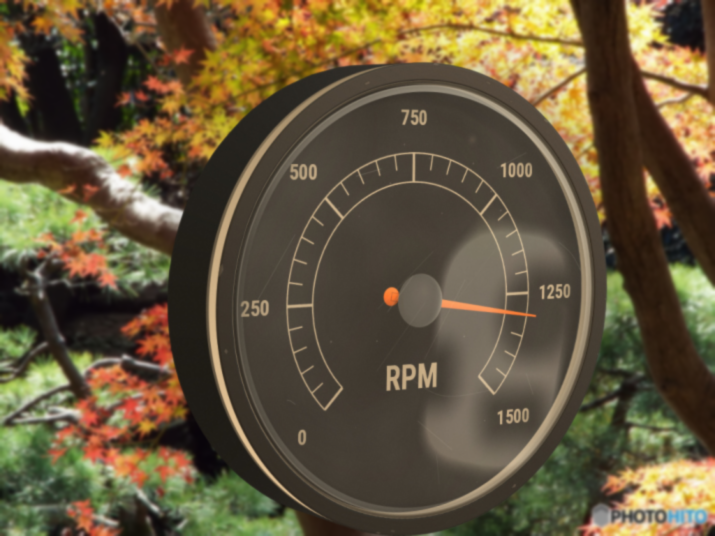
1300 rpm
